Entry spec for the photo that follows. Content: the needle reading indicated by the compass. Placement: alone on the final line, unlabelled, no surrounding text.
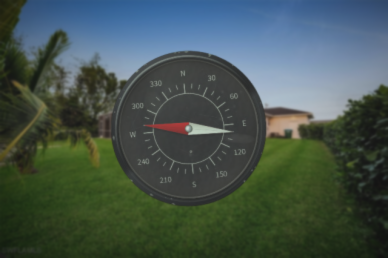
280 °
